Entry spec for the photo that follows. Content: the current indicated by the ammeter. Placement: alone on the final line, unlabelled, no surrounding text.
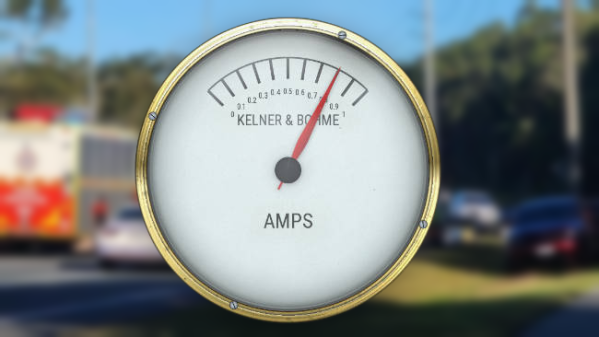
0.8 A
